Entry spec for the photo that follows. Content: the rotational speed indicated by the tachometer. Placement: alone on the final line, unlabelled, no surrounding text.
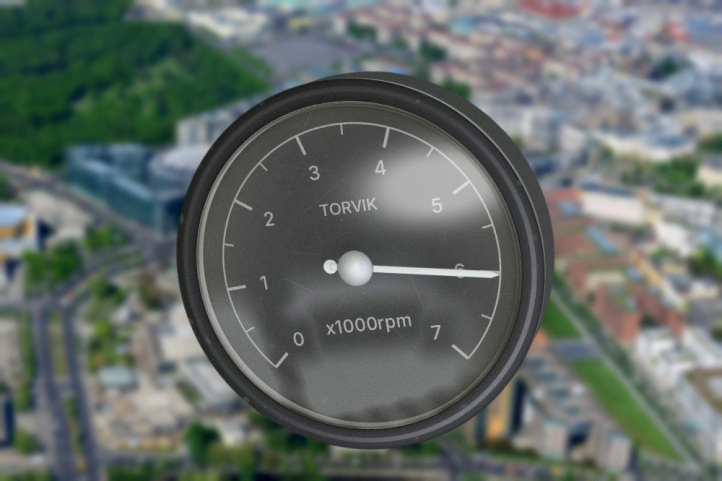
6000 rpm
